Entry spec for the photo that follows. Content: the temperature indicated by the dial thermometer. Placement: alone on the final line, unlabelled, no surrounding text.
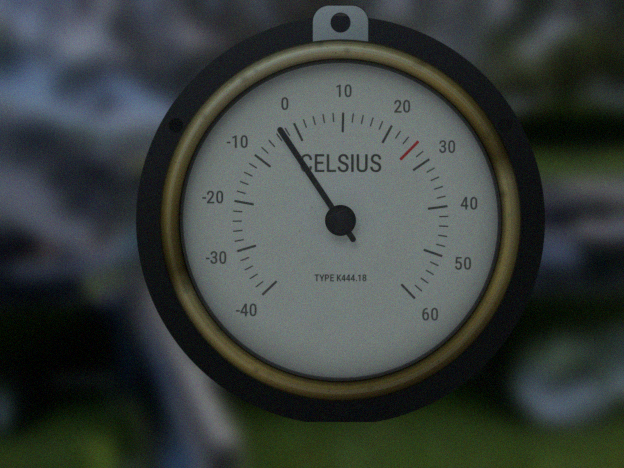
-3 °C
